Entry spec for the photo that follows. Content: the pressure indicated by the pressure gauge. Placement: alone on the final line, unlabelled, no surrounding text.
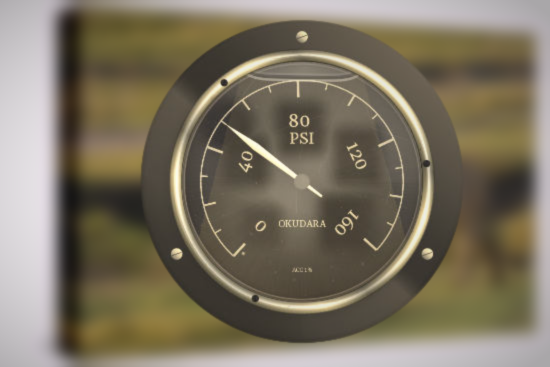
50 psi
